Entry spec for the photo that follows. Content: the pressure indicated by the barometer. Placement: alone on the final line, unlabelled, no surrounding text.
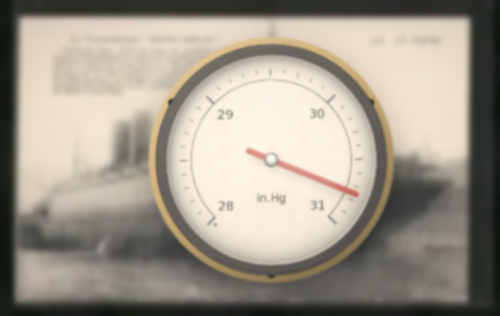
30.75 inHg
